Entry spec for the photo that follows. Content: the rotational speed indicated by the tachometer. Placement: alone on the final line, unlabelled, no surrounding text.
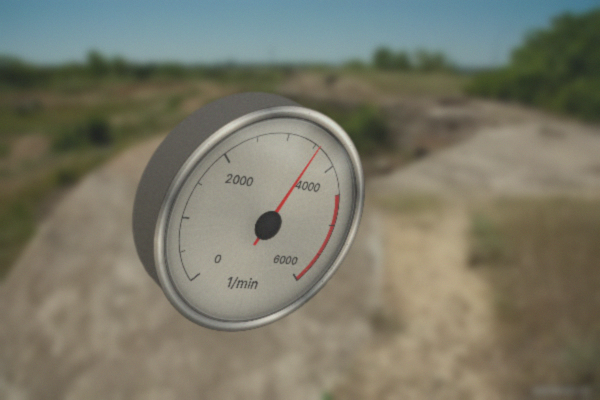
3500 rpm
